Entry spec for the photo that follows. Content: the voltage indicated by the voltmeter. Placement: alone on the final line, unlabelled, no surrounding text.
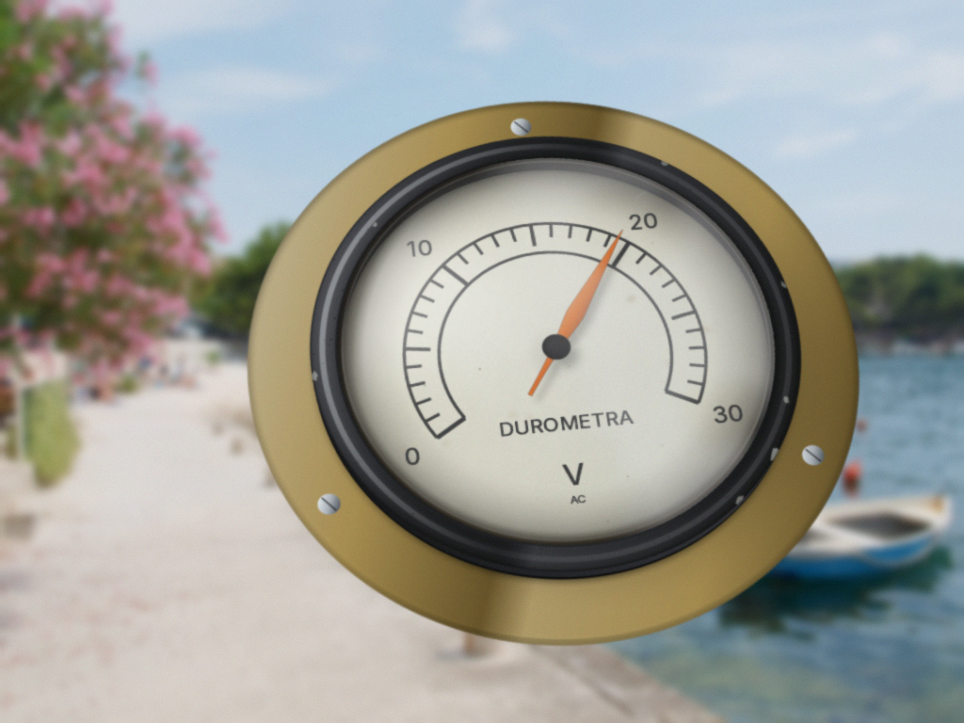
19.5 V
